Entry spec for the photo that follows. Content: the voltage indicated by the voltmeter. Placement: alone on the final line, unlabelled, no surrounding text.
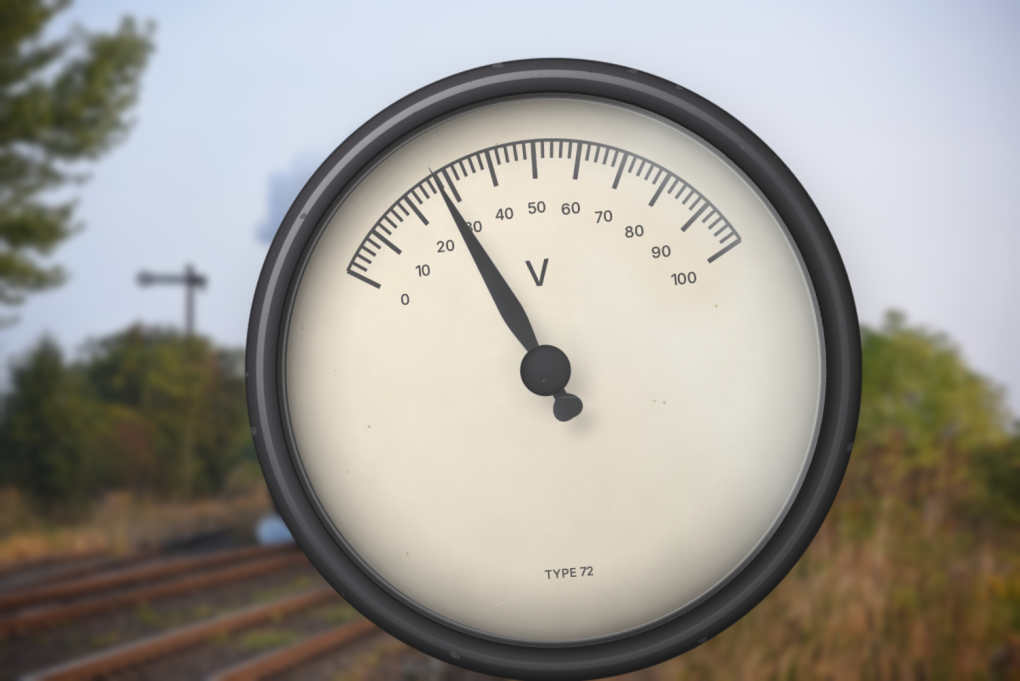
28 V
